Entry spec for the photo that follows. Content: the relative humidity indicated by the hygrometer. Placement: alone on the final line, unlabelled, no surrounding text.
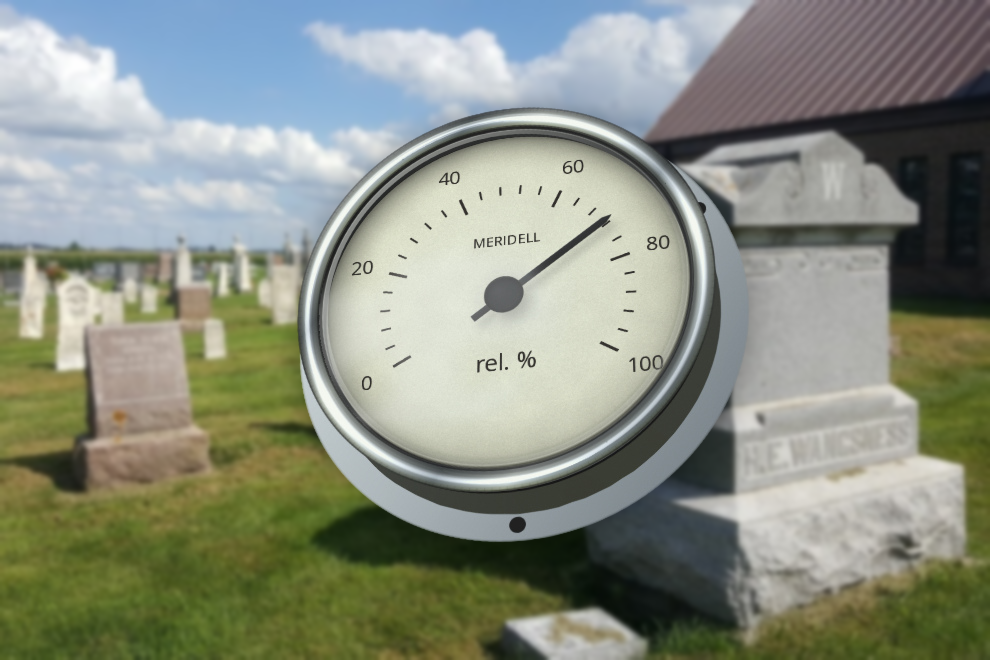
72 %
